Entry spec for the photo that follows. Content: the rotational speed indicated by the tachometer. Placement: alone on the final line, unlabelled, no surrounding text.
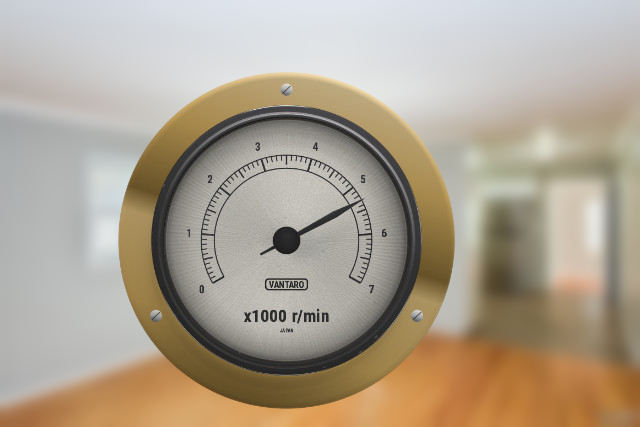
5300 rpm
